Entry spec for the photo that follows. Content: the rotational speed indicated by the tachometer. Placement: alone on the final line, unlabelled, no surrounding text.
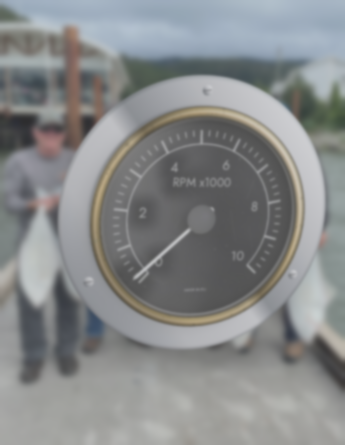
200 rpm
